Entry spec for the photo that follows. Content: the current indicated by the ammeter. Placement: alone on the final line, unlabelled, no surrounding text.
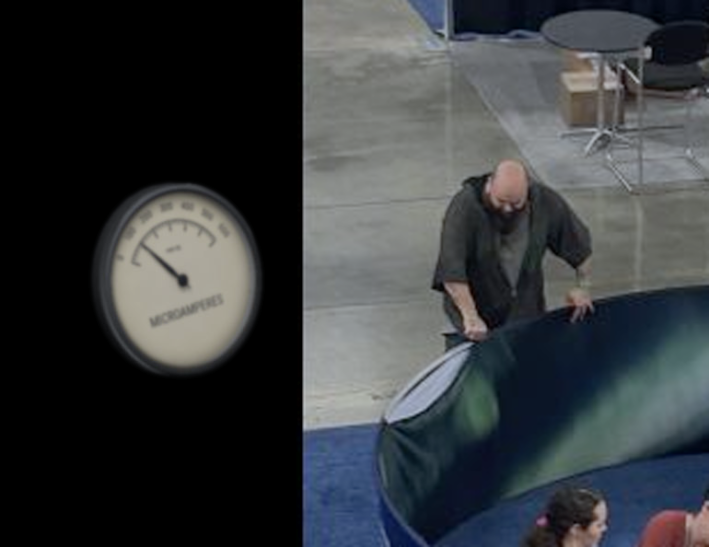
100 µA
